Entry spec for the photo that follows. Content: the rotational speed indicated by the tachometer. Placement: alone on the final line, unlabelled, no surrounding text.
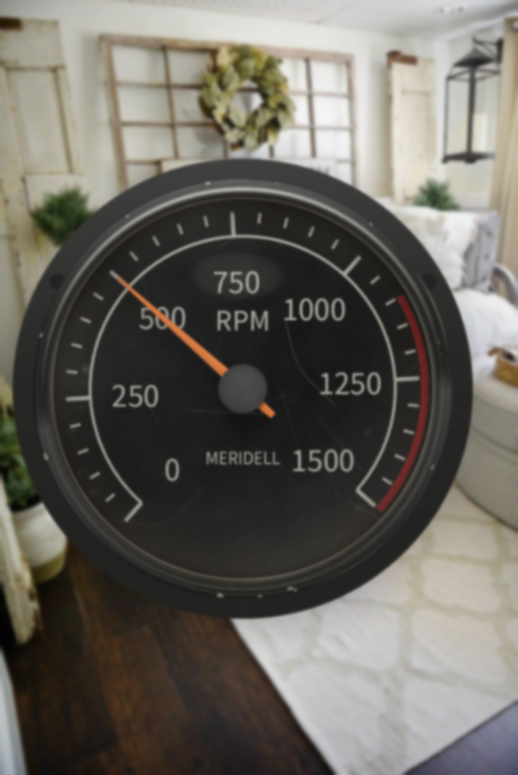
500 rpm
